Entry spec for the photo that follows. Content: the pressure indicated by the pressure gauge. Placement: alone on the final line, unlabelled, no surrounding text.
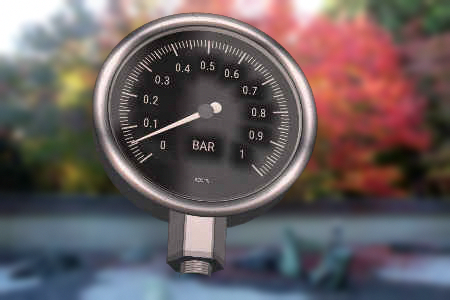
0.05 bar
